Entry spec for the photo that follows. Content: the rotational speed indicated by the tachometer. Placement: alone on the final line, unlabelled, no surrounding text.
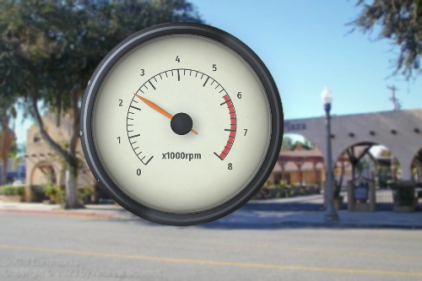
2400 rpm
